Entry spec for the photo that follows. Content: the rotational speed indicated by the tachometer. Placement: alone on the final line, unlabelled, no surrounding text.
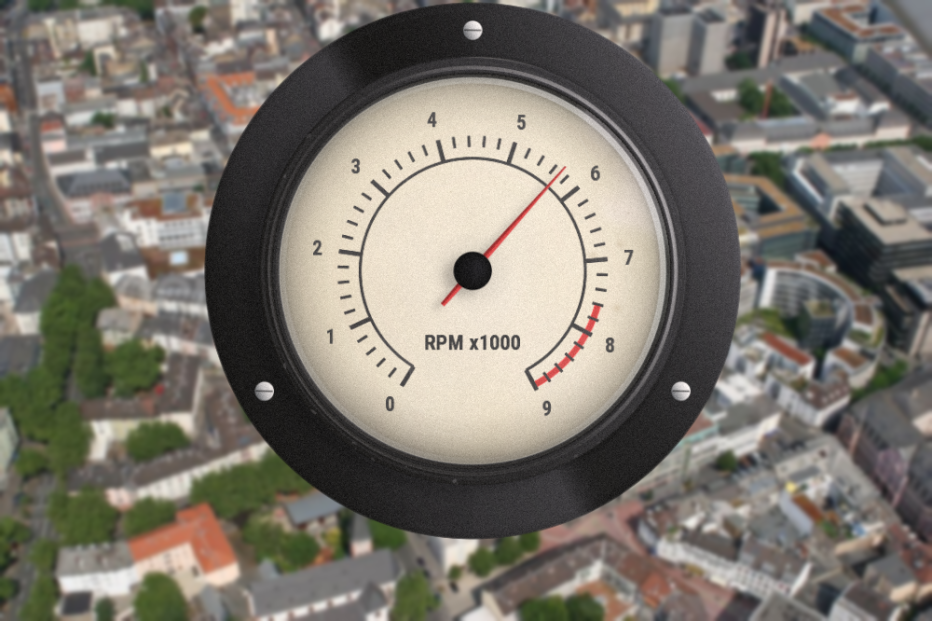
5700 rpm
